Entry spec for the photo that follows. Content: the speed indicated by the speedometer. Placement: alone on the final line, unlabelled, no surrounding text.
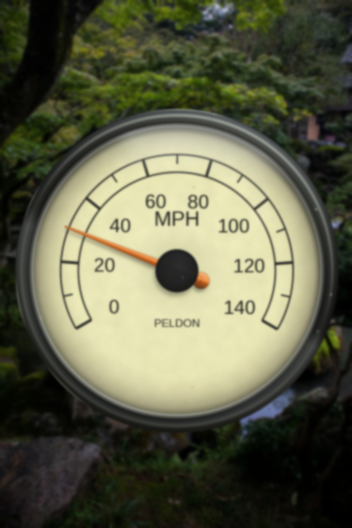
30 mph
